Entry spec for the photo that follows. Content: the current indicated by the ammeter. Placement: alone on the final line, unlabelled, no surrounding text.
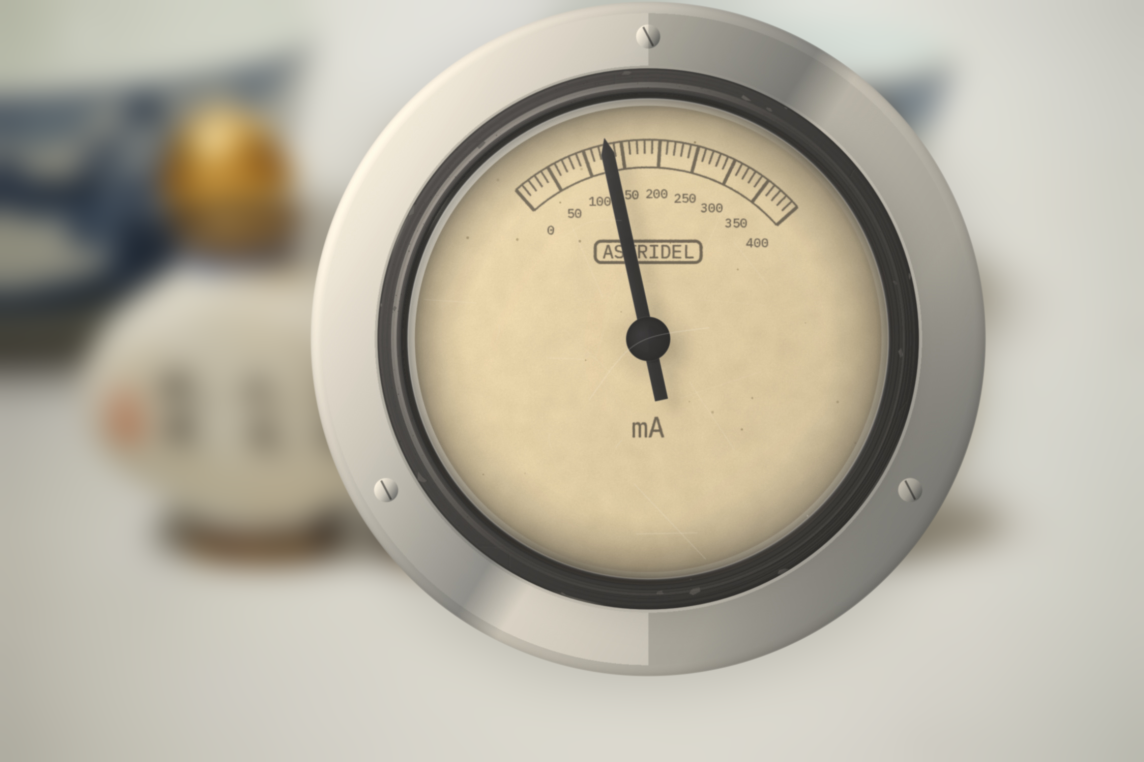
130 mA
